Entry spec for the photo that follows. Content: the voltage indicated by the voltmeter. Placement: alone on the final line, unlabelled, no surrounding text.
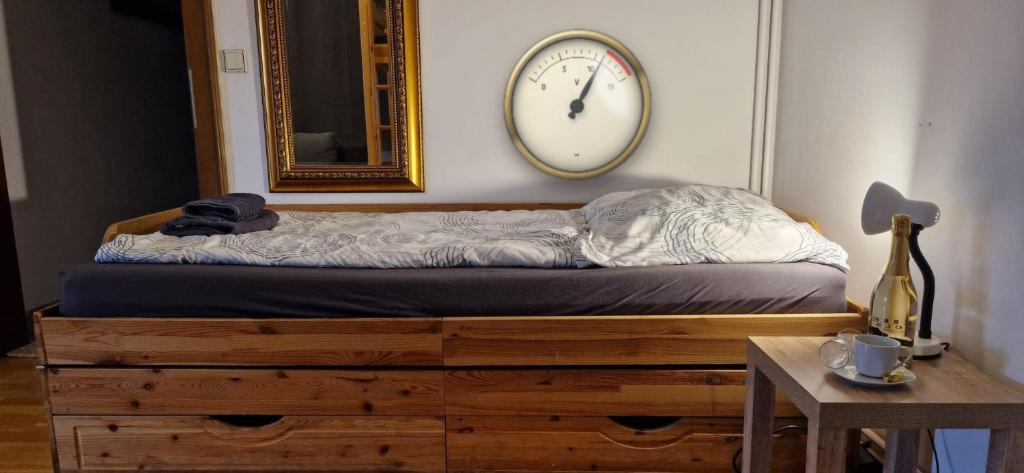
11 V
